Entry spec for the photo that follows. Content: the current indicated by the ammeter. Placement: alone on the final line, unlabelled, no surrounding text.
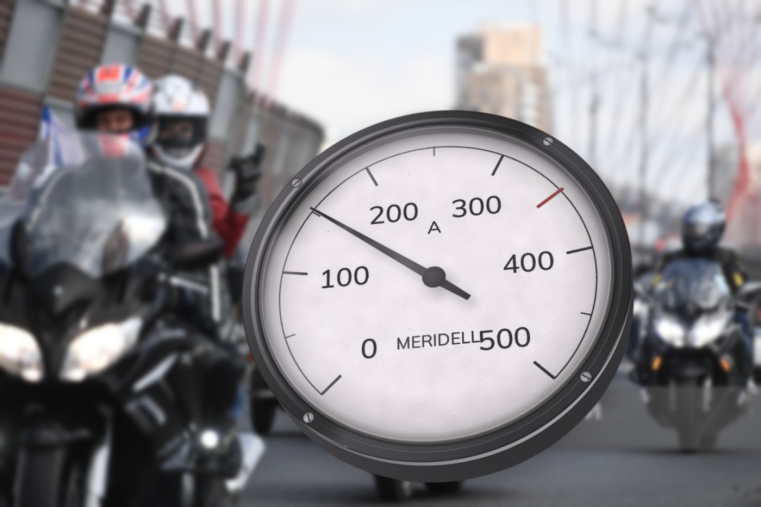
150 A
